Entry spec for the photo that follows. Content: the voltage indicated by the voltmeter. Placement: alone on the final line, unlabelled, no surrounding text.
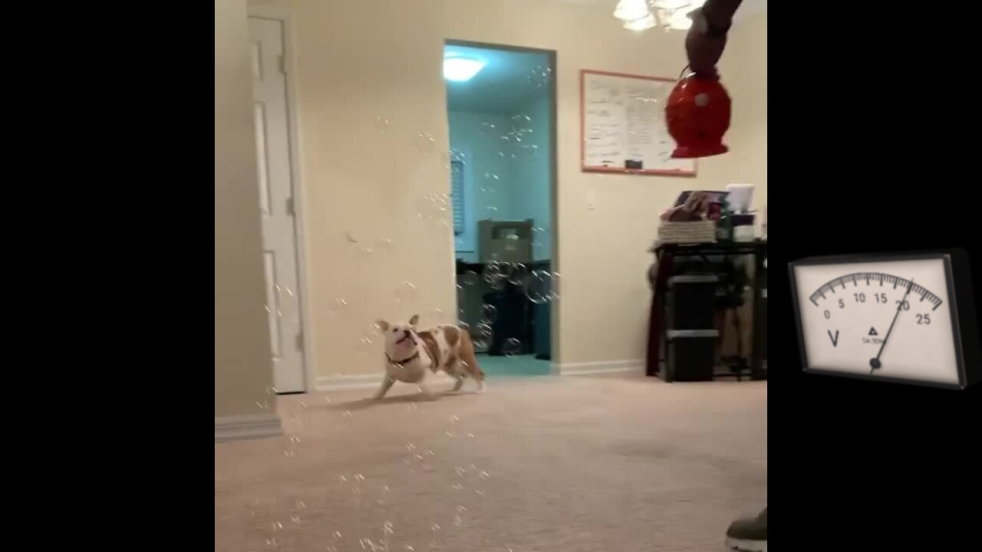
20 V
